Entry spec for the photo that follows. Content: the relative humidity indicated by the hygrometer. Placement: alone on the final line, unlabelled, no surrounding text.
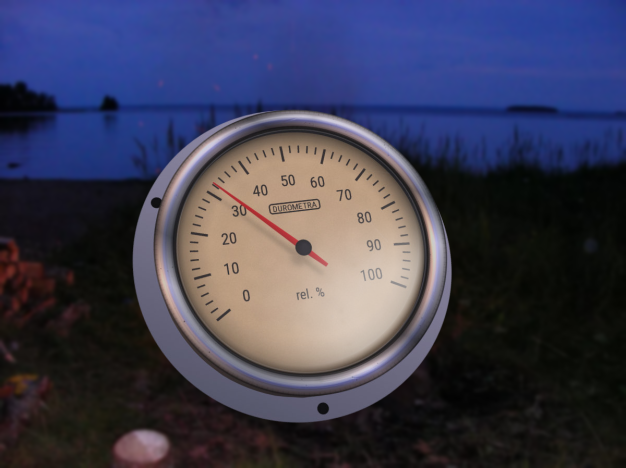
32 %
